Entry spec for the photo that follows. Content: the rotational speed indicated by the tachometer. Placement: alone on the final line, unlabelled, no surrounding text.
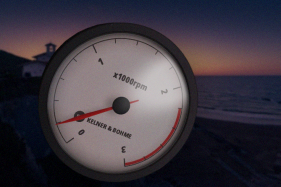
200 rpm
